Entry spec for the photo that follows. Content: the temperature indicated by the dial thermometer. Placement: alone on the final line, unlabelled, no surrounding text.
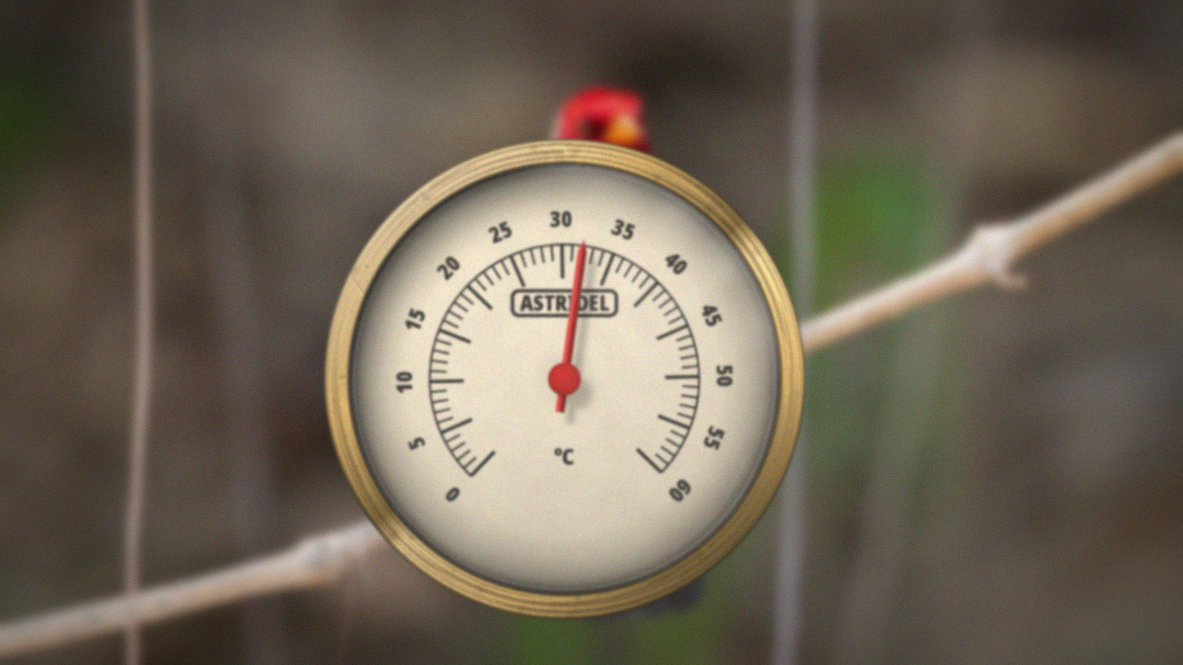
32 °C
